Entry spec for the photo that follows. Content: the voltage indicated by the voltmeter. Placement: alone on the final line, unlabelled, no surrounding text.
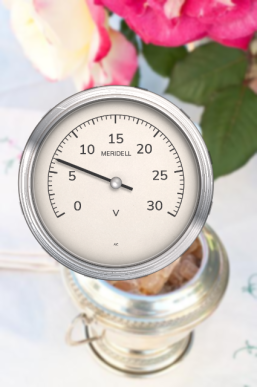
6.5 V
